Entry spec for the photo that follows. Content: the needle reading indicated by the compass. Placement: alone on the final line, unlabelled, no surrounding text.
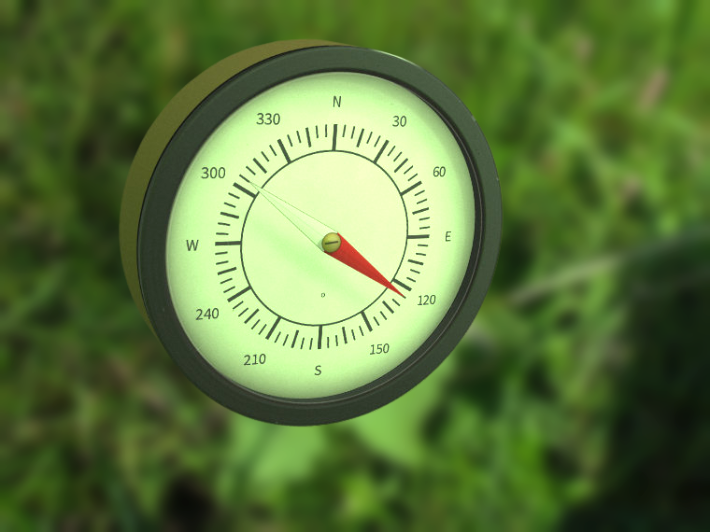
125 °
